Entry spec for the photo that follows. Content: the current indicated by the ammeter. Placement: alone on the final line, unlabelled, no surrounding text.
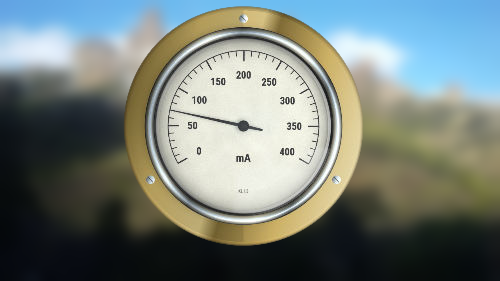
70 mA
